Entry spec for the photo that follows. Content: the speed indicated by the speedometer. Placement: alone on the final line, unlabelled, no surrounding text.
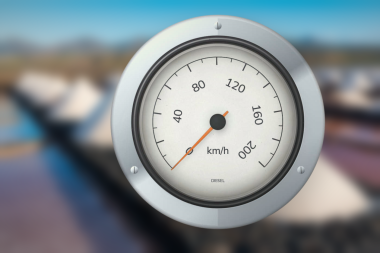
0 km/h
